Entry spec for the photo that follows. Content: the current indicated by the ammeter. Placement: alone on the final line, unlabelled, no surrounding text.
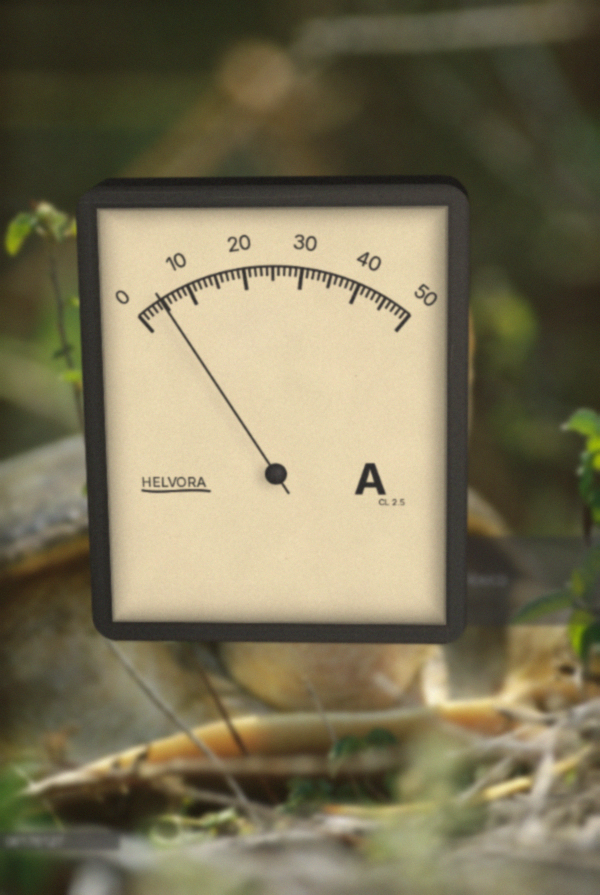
5 A
